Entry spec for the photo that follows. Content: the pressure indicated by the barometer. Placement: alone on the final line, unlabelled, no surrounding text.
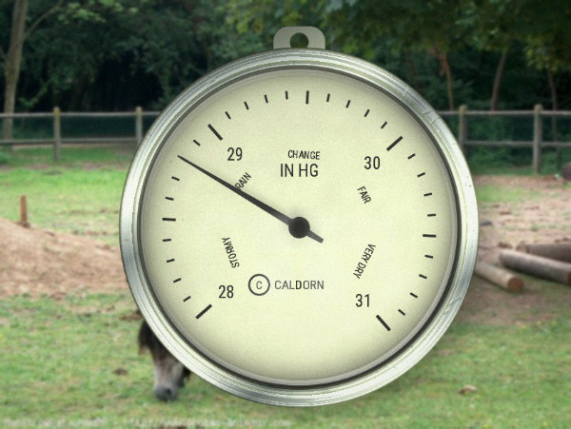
28.8 inHg
